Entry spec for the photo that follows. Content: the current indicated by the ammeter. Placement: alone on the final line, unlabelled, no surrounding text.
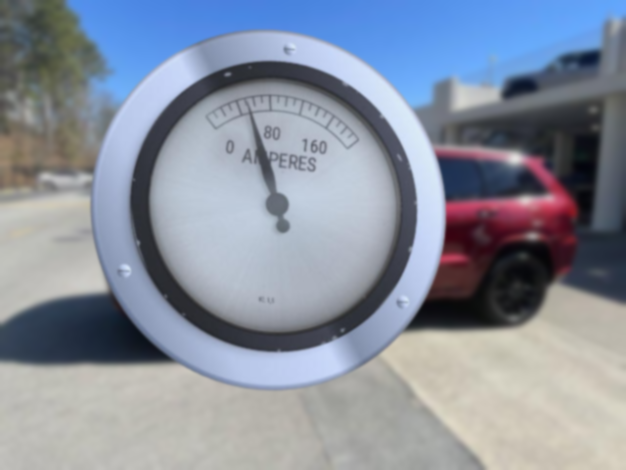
50 A
